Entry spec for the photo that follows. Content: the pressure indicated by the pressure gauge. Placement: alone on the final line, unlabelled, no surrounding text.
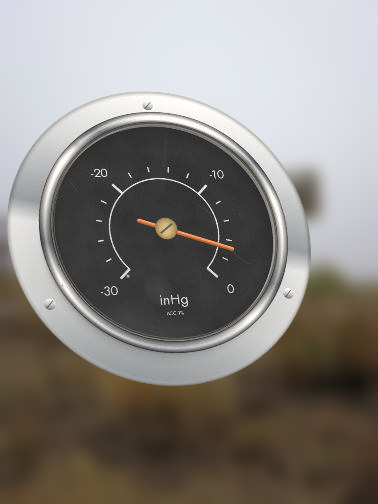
-3 inHg
